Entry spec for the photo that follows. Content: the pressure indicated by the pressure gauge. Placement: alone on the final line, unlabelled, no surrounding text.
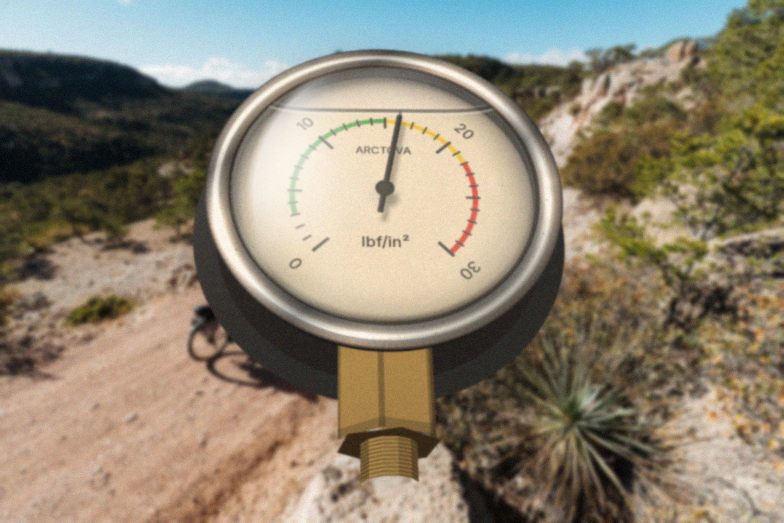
16 psi
